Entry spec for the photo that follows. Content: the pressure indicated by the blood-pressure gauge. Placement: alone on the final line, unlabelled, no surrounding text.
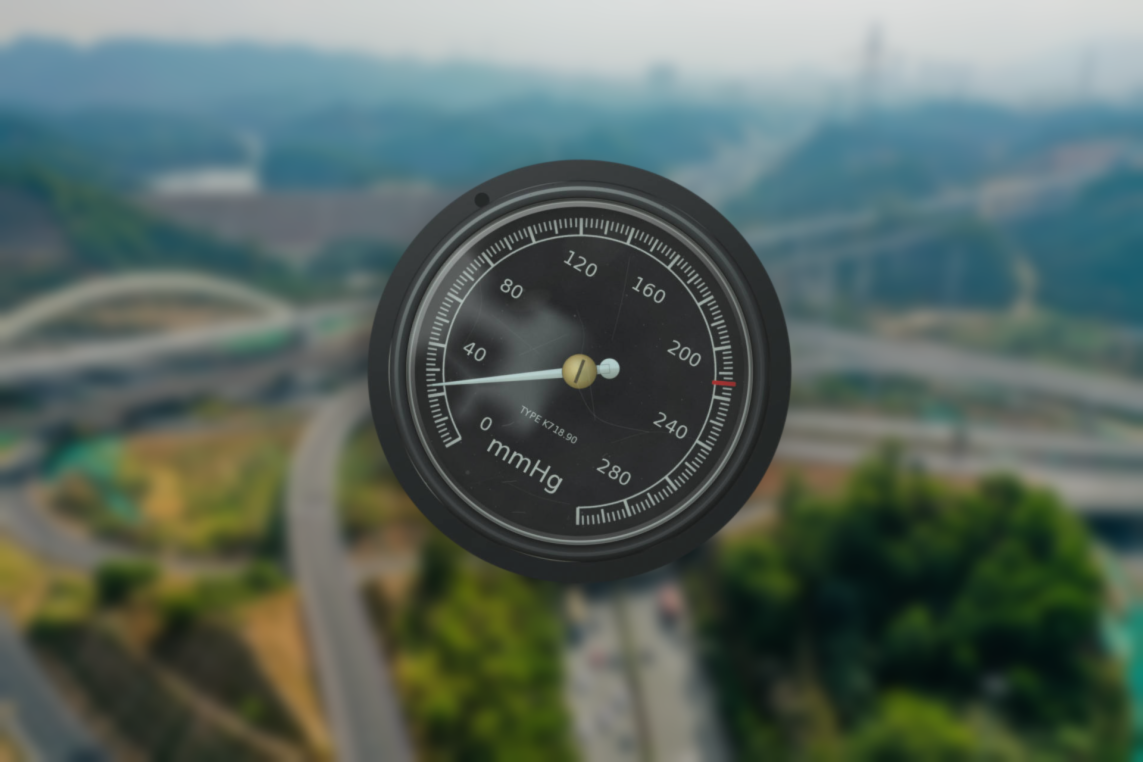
24 mmHg
